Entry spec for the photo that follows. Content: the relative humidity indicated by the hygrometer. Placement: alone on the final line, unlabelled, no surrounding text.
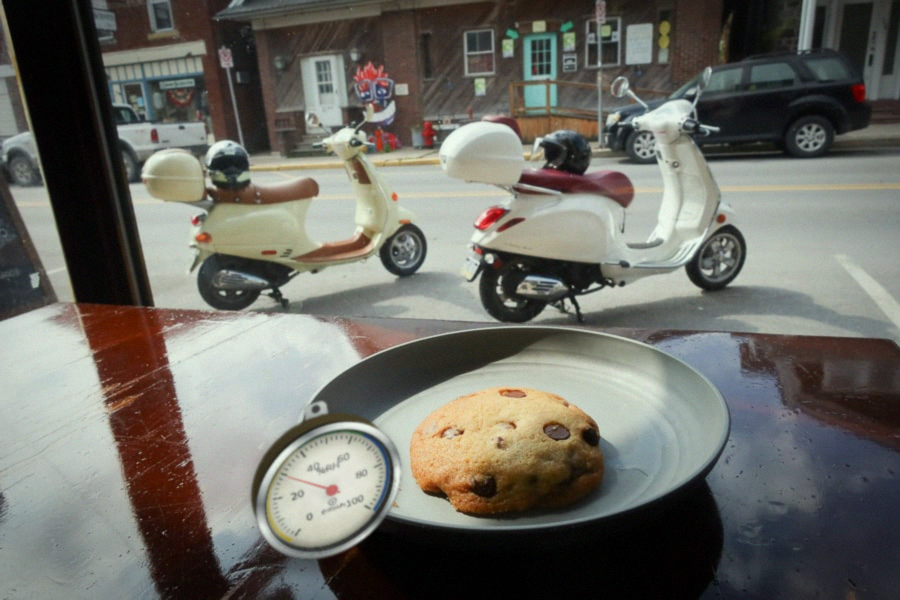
30 %
